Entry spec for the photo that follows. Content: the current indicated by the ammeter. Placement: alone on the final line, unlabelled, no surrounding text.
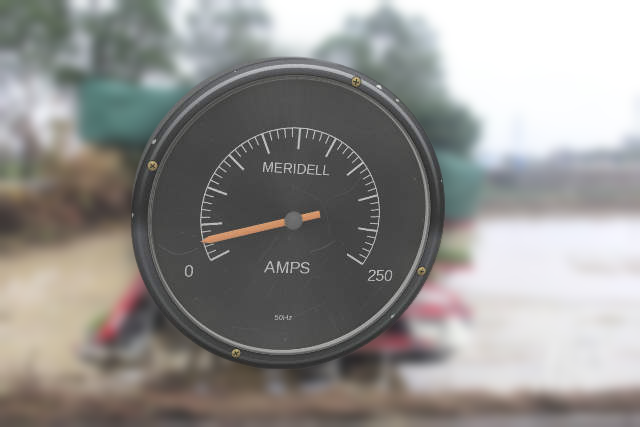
15 A
